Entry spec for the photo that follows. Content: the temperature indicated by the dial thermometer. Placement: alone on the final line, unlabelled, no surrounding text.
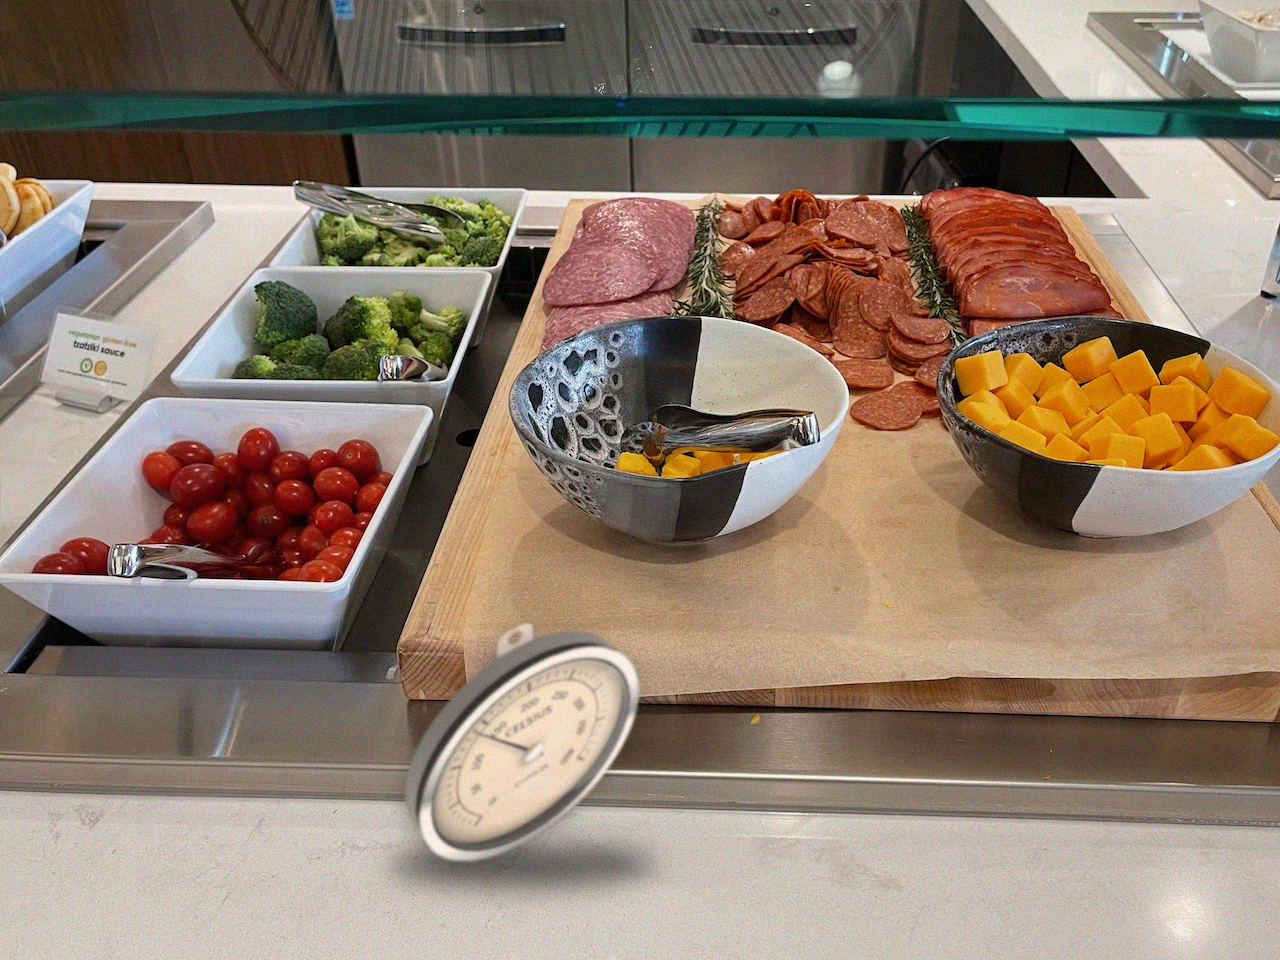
140 °C
